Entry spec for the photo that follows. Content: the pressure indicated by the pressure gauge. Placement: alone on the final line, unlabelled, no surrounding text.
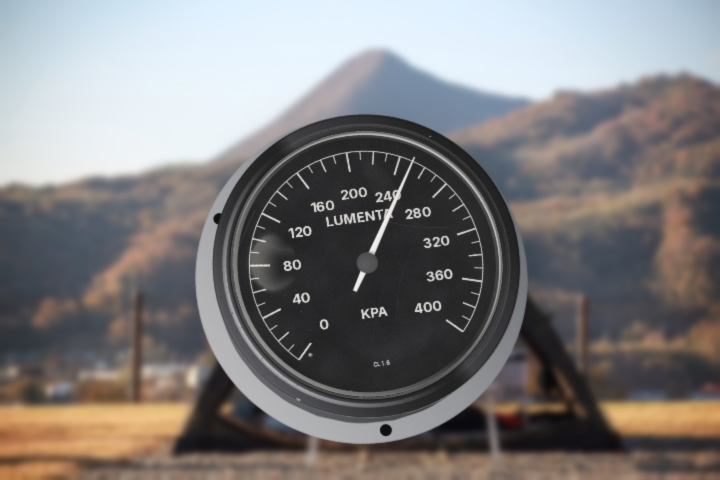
250 kPa
